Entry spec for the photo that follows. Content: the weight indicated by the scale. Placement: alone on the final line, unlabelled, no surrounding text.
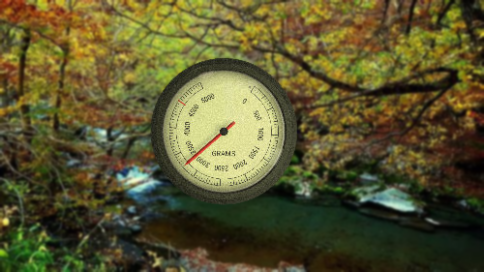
3250 g
